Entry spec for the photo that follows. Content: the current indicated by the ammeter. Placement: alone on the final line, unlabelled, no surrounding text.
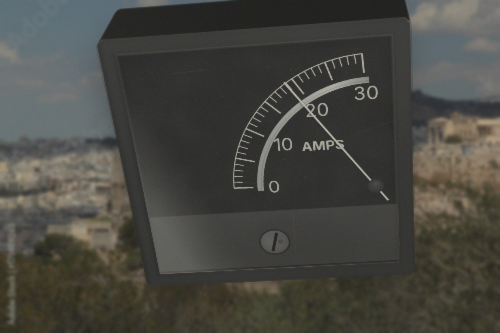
19 A
